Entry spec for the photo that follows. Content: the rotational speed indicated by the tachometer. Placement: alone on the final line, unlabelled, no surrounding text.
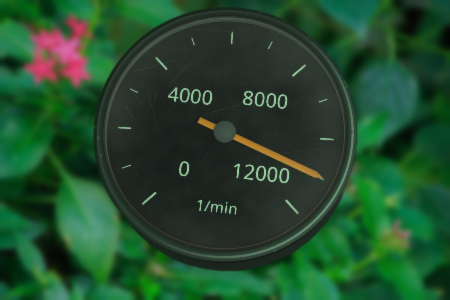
11000 rpm
